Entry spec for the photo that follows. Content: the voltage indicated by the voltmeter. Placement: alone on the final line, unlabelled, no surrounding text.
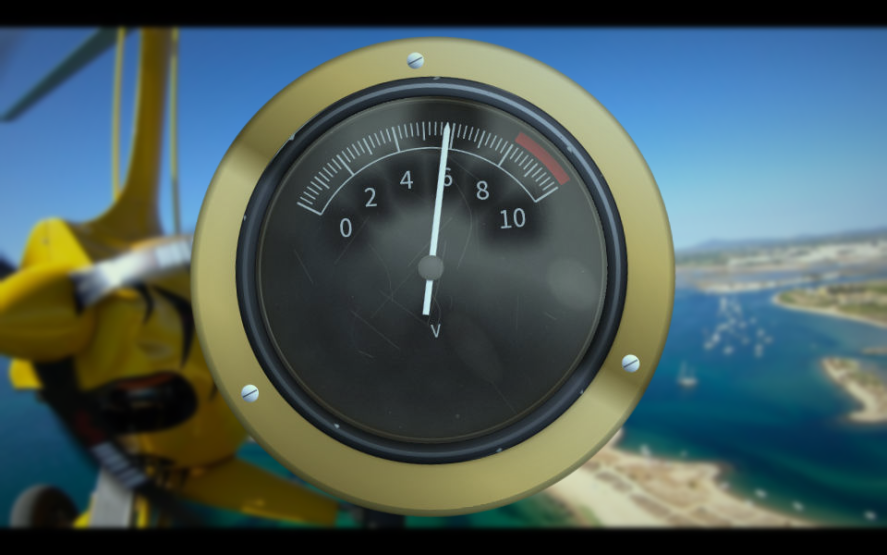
5.8 V
